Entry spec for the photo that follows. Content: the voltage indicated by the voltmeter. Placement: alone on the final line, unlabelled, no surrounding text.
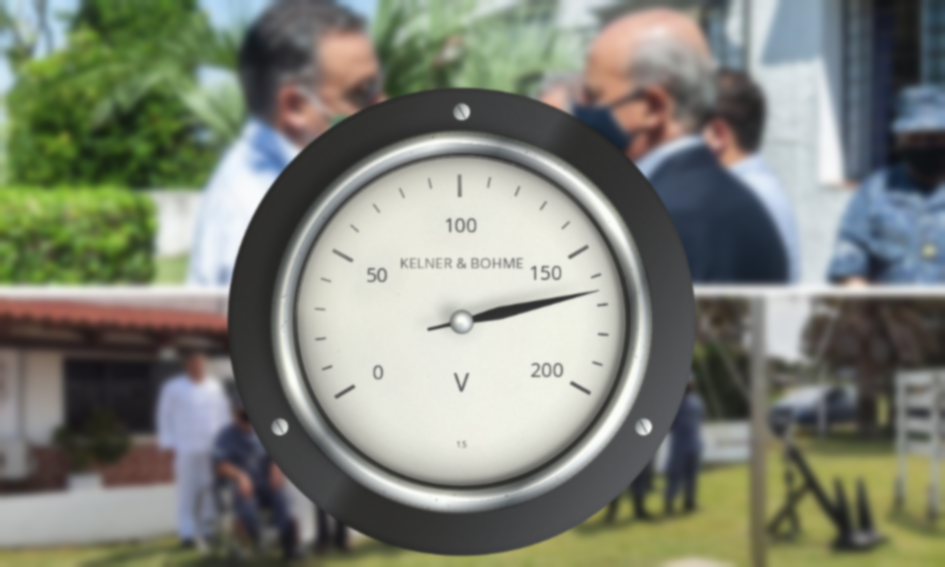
165 V
